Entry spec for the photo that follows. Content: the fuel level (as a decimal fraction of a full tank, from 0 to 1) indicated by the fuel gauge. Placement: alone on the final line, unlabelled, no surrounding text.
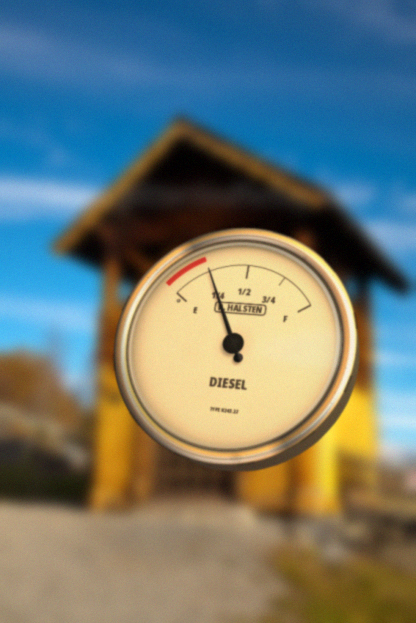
0.25
